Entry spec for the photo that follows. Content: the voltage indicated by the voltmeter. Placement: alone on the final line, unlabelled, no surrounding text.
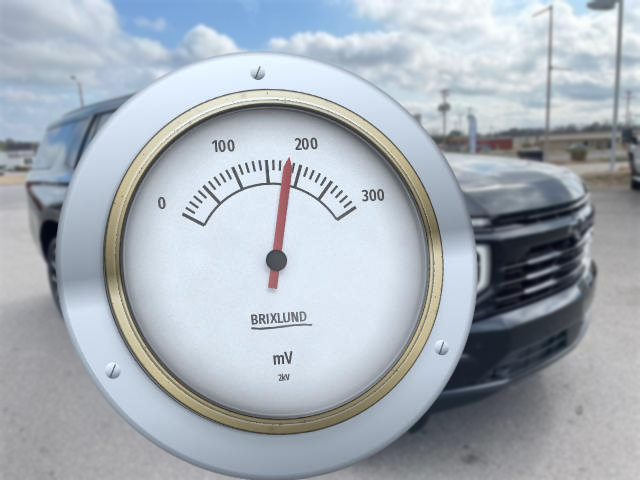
180 mV
